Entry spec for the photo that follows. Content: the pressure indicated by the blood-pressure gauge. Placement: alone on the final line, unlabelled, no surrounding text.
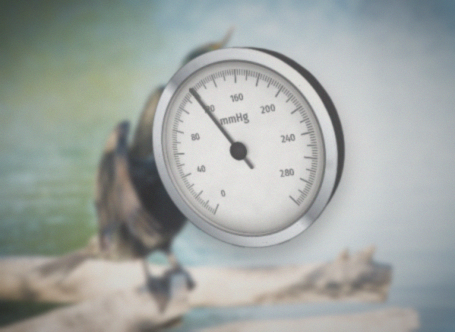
120 mmHg
